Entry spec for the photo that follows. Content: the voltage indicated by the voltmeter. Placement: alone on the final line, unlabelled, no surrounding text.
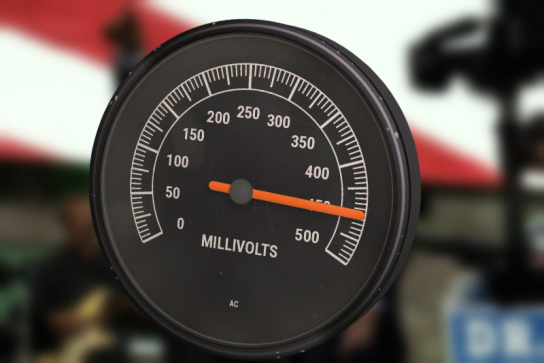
450 mV
